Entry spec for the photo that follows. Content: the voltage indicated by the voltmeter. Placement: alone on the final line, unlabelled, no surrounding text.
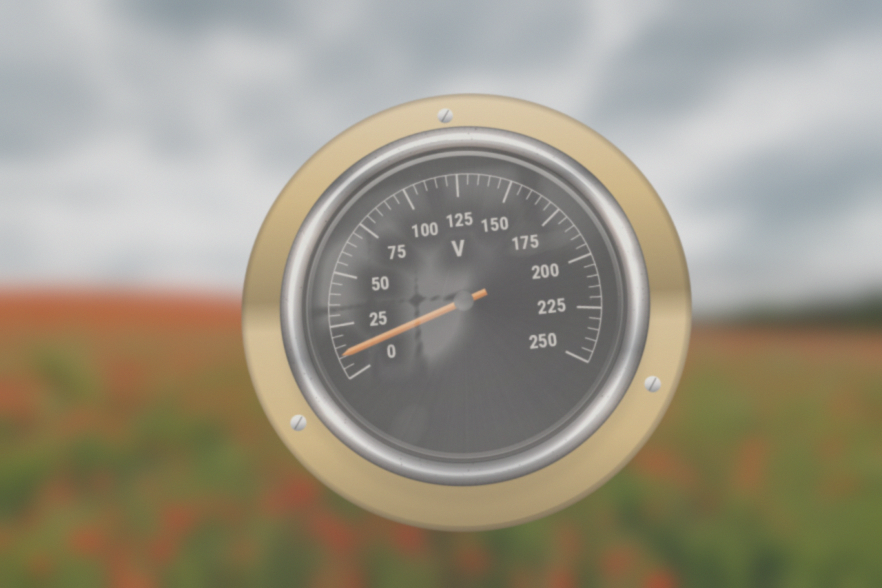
10 V
